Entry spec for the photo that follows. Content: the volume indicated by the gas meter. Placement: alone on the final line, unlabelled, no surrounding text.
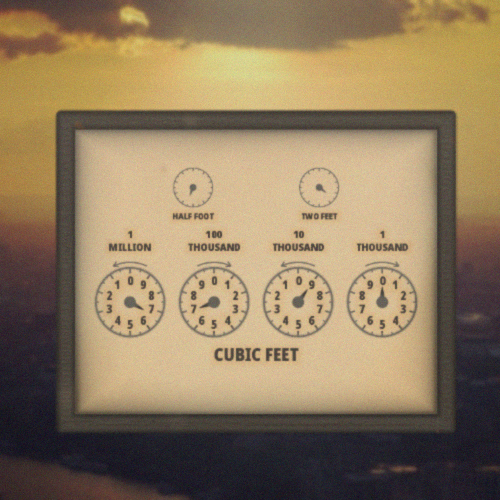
669000 ft³
